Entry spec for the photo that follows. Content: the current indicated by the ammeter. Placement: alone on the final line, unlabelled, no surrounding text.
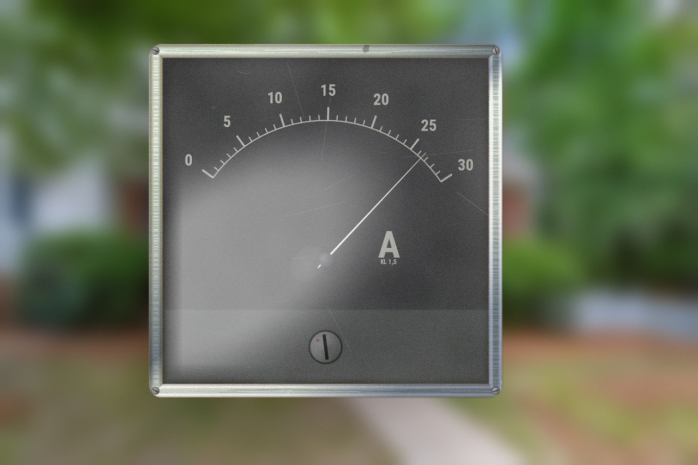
26.5 A
